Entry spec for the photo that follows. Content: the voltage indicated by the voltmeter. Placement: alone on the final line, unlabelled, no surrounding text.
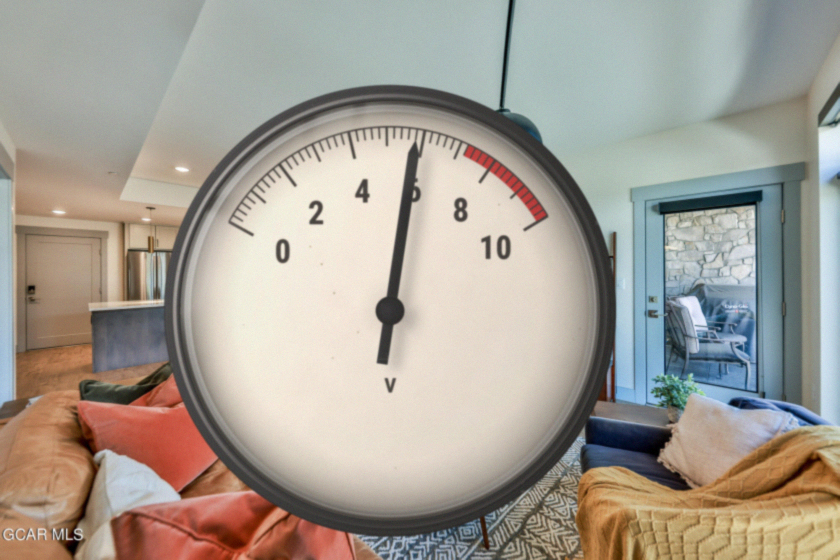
5.8 V
